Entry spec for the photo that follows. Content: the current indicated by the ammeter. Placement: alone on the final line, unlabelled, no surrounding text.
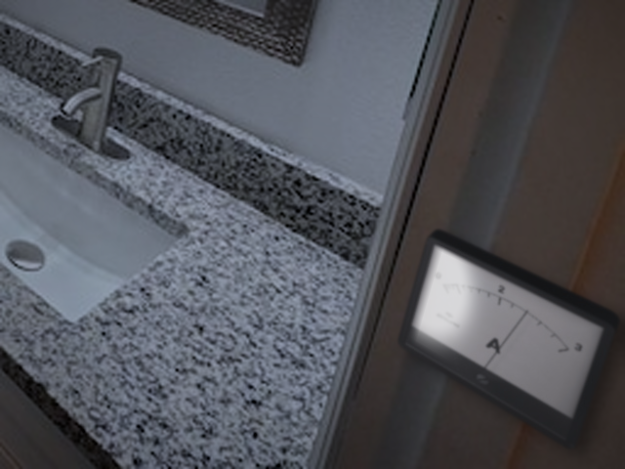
2.4 A
